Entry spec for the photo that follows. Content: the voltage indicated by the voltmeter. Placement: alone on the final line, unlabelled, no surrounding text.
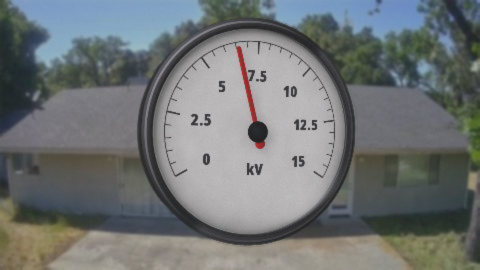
6.5 kV
